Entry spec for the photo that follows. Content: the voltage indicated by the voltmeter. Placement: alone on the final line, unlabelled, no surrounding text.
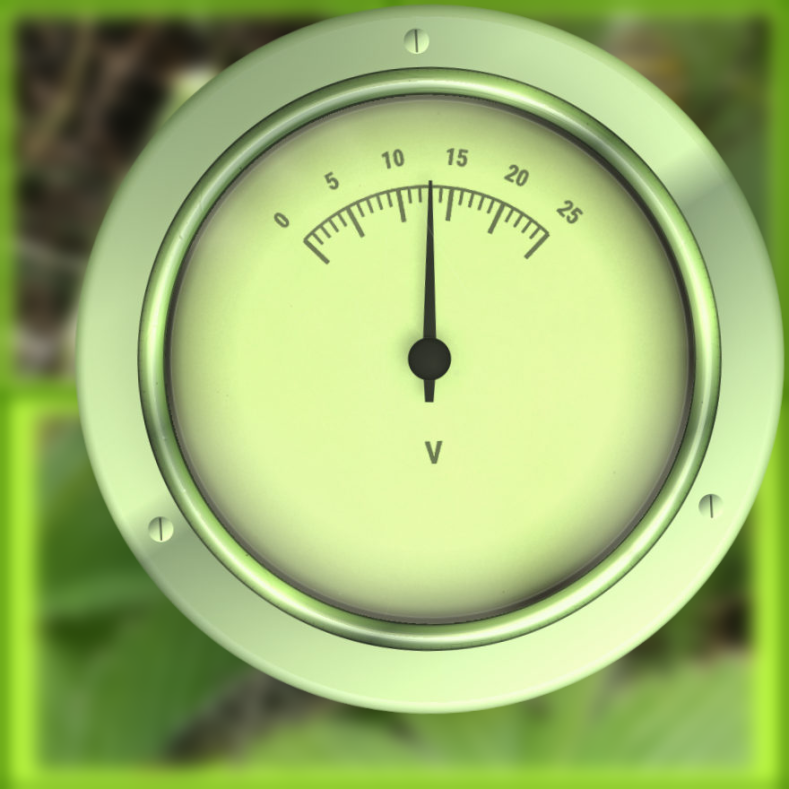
13 V
